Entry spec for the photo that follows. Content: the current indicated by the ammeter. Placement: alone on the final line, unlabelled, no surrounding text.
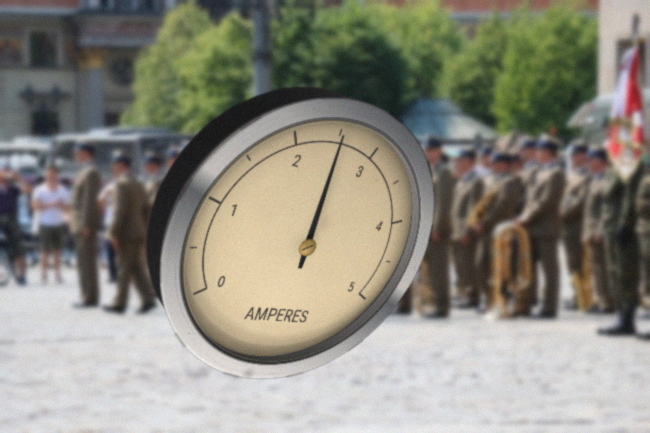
2.5 A
